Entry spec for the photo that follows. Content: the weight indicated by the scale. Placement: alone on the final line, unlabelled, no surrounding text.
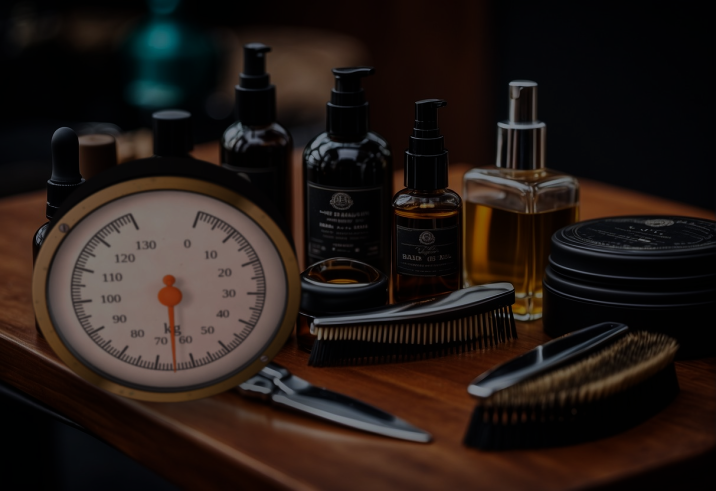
65 kg
